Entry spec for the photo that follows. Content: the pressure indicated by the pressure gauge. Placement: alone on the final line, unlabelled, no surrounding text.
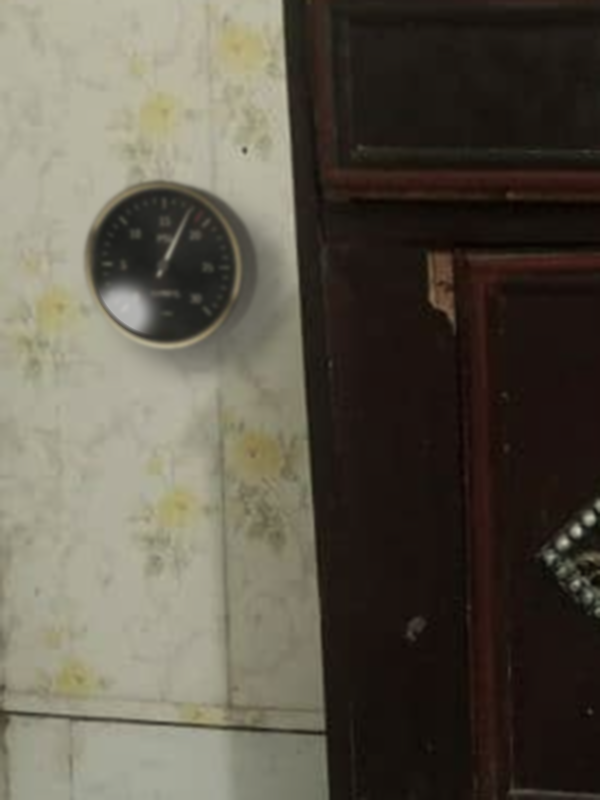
18 psi
